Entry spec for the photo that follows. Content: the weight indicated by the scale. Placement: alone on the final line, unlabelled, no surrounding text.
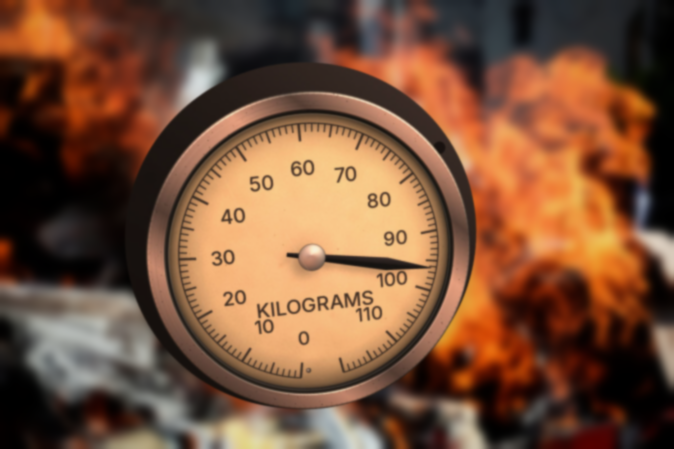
96 kg
